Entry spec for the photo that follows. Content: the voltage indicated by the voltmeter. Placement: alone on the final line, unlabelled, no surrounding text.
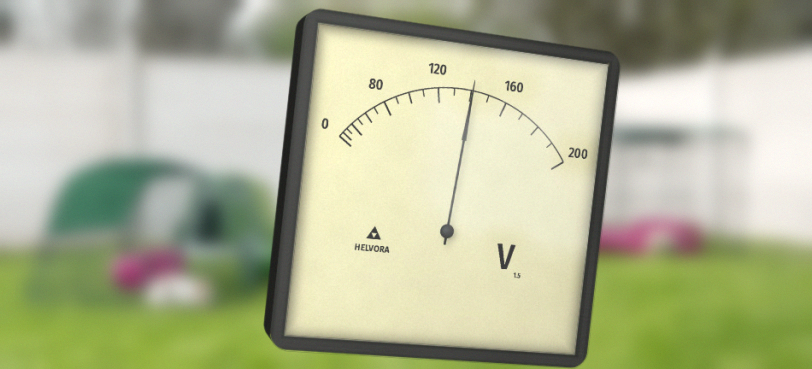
140 V
